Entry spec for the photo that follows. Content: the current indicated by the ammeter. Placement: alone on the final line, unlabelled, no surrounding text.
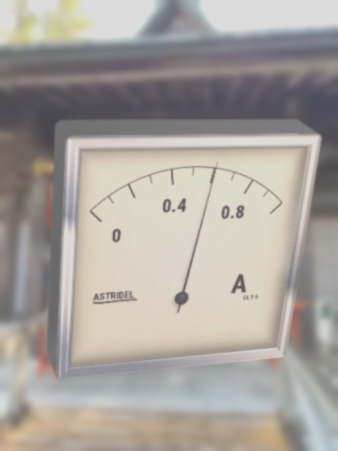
0.6 A
